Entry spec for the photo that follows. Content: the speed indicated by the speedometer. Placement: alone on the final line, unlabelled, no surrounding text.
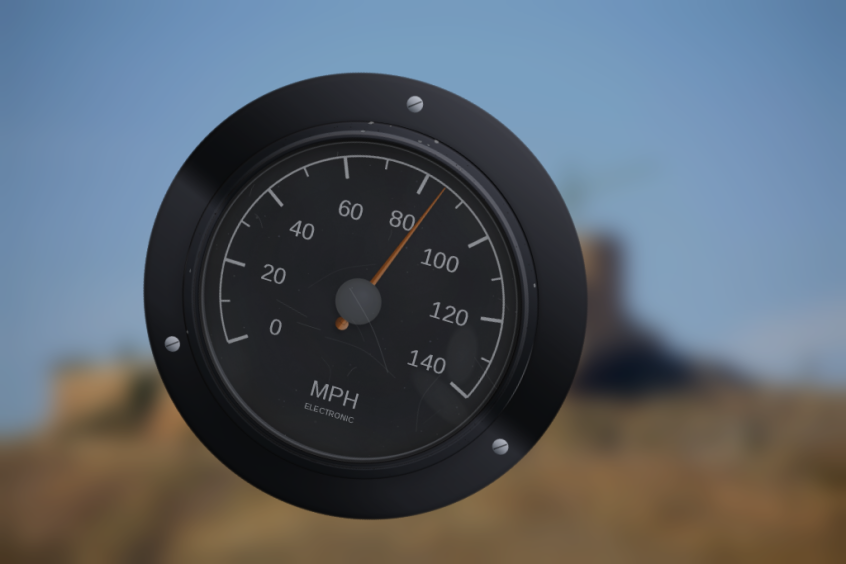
85 mph
